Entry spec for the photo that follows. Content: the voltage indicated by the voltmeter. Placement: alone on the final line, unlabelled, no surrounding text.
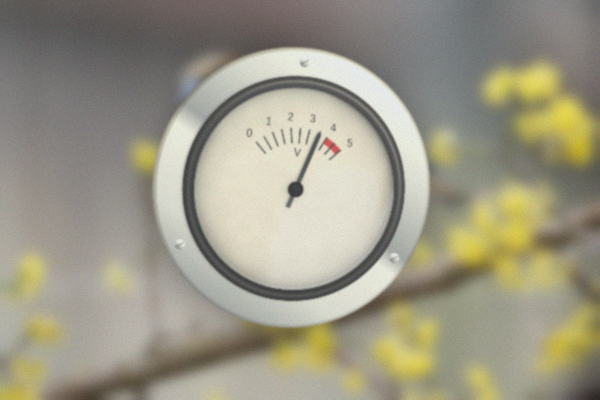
3.5 V
